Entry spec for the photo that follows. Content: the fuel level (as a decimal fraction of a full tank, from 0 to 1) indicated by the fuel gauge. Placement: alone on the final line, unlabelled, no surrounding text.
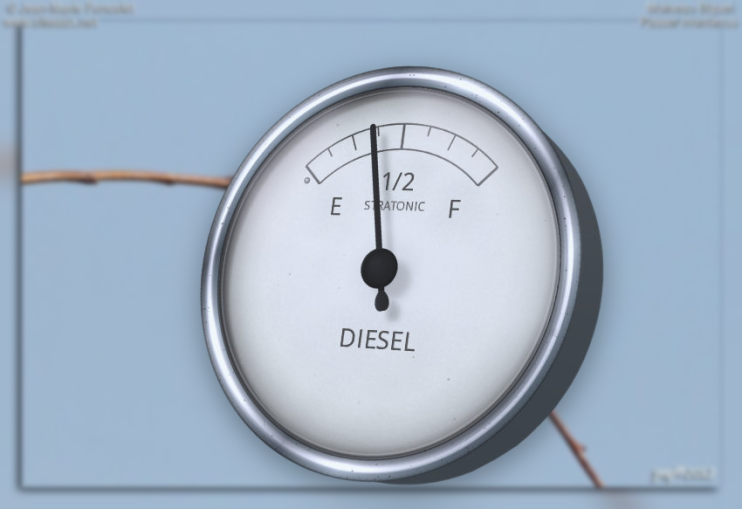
0.375
